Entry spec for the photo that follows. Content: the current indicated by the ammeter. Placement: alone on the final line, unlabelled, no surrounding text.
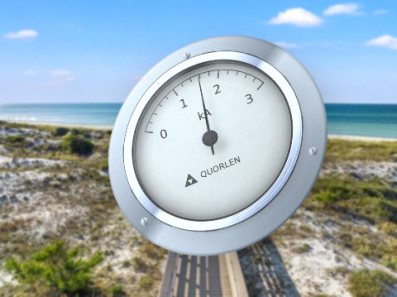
1.6 kA
